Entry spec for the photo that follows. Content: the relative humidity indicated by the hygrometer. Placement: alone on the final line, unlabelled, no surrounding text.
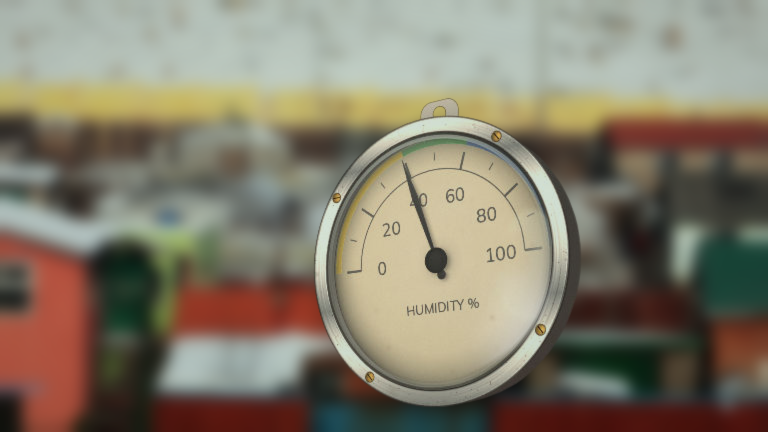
40 %
